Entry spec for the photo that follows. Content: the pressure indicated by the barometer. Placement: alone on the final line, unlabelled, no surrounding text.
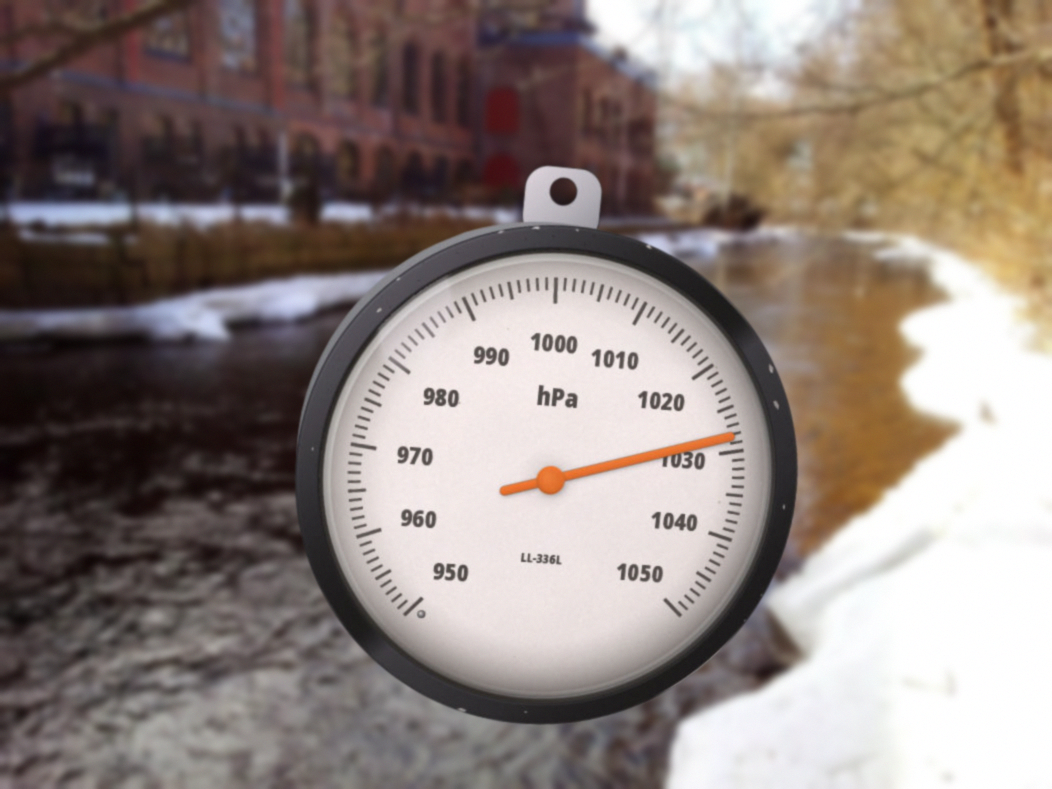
1028 hPa
